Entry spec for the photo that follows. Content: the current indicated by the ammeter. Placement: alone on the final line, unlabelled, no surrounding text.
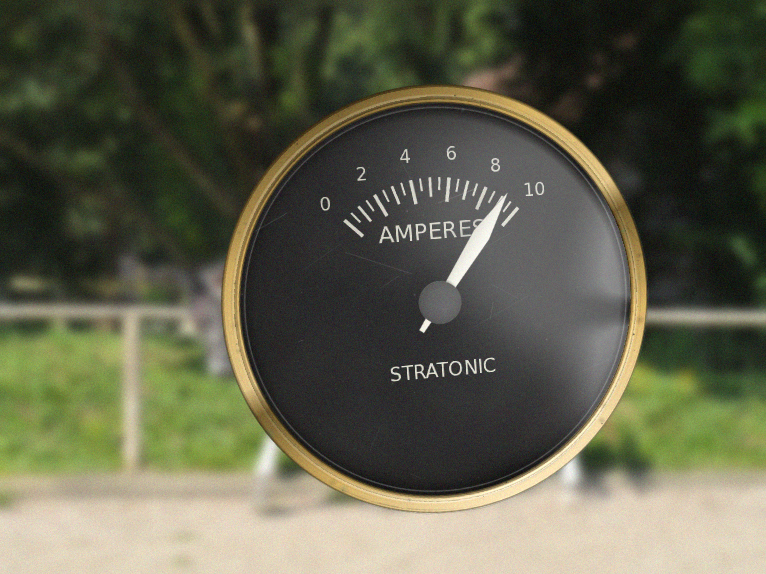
9 A
